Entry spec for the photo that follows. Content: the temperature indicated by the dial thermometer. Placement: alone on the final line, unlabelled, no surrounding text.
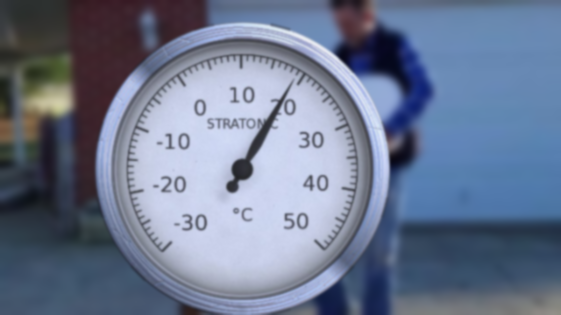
19 °C
